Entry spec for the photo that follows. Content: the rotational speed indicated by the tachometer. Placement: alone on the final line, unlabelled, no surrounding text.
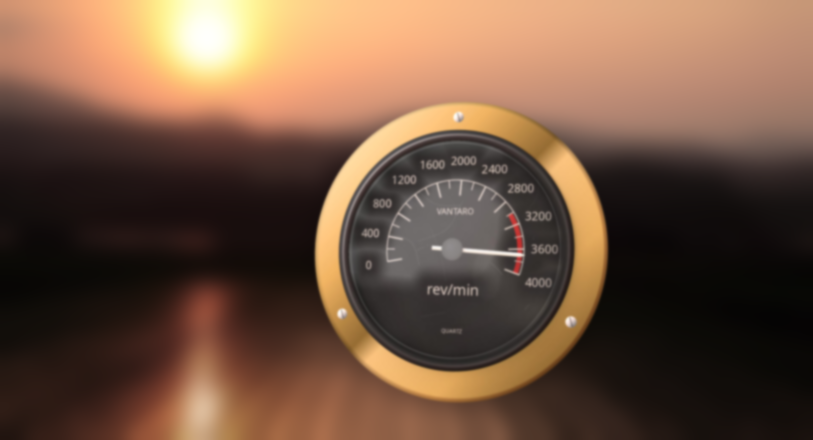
3700 rpm
